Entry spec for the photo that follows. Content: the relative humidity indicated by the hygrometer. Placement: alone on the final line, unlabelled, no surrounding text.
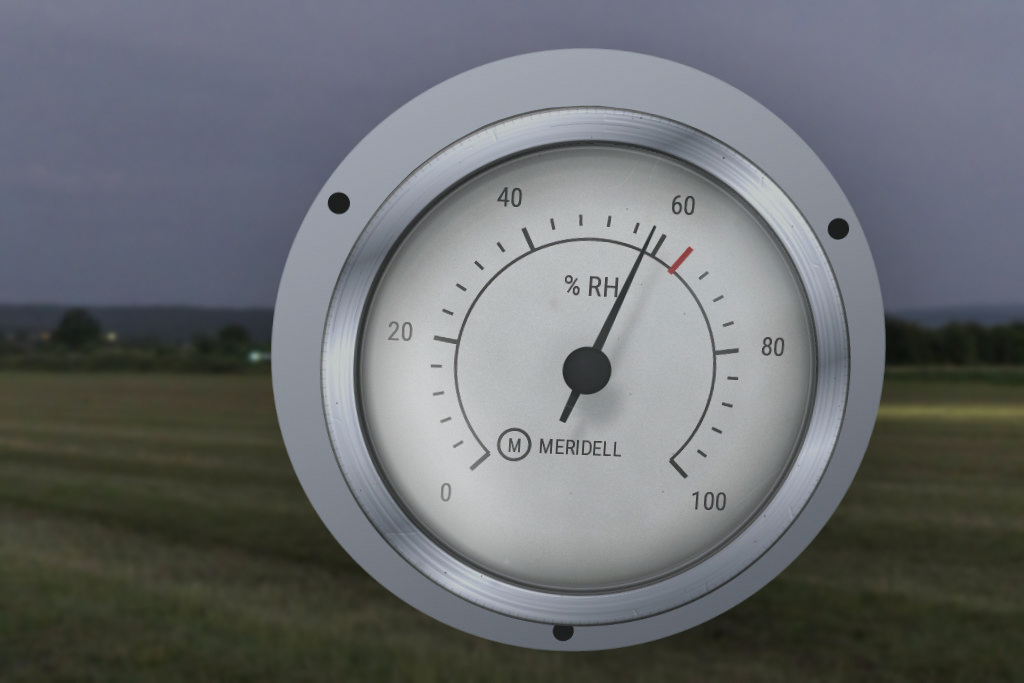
58 %
